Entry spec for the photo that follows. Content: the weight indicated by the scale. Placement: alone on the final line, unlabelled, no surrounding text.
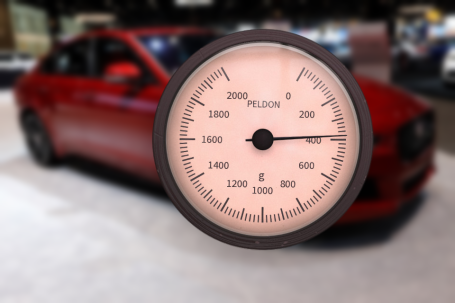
380 g
